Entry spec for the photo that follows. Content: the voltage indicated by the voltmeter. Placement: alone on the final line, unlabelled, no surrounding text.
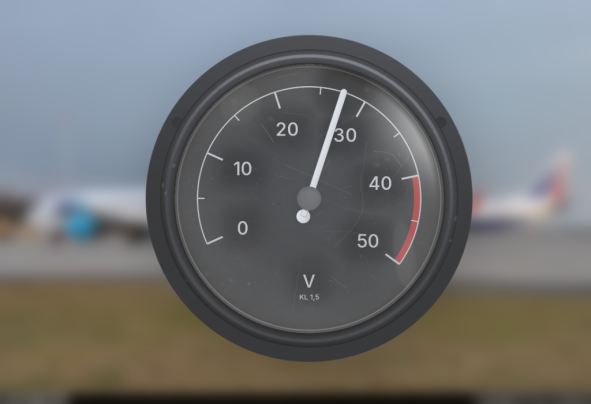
27.5 V
